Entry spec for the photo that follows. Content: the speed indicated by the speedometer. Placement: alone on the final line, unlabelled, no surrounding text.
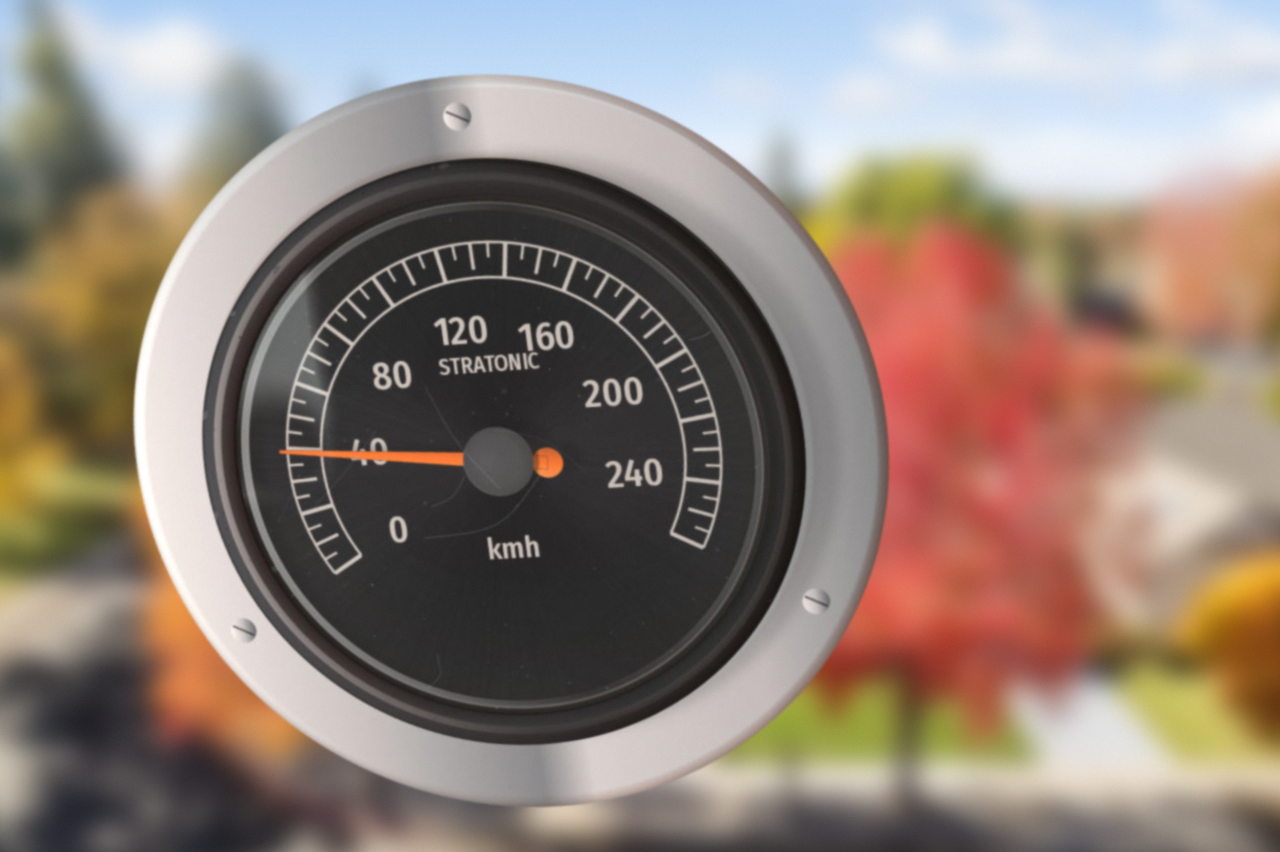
40 km/h
